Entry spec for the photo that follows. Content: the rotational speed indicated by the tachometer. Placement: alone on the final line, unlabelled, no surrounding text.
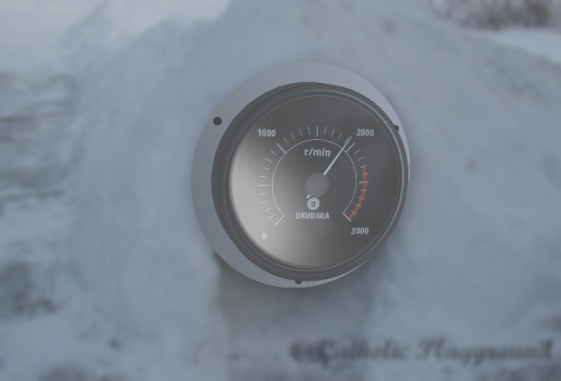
1900 rpm
